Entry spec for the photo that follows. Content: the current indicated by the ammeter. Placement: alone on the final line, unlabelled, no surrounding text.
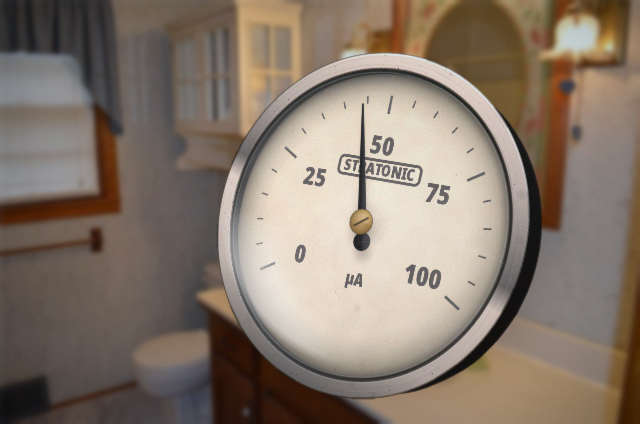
45 µA
